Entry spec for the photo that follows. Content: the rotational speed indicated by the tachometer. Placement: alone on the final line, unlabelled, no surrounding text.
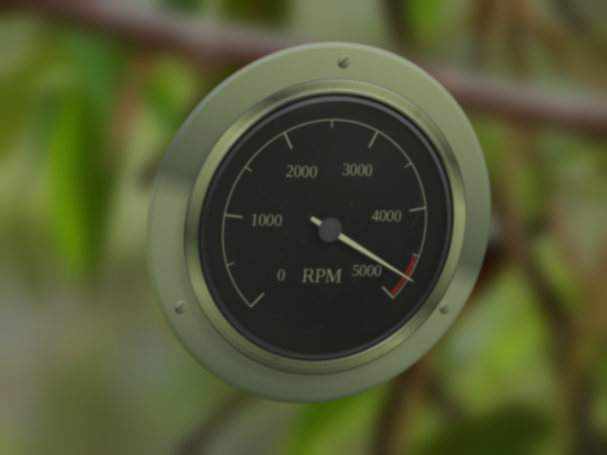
4750 rpm
